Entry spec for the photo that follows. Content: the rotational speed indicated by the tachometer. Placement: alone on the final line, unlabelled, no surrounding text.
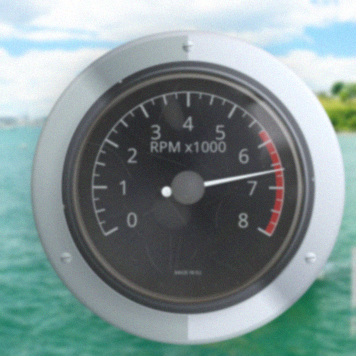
6625 rpm
